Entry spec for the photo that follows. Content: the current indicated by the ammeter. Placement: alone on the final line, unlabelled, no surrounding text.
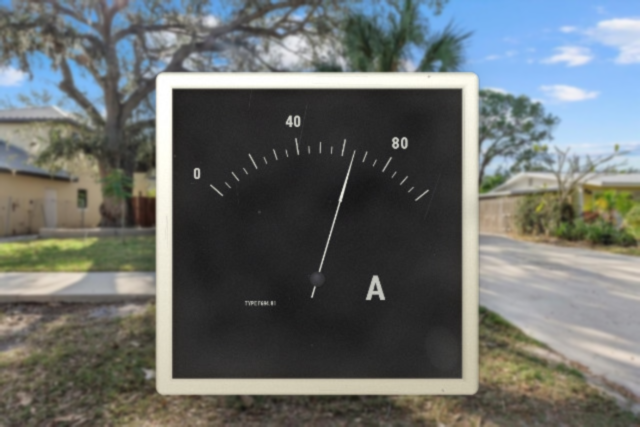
65 A
